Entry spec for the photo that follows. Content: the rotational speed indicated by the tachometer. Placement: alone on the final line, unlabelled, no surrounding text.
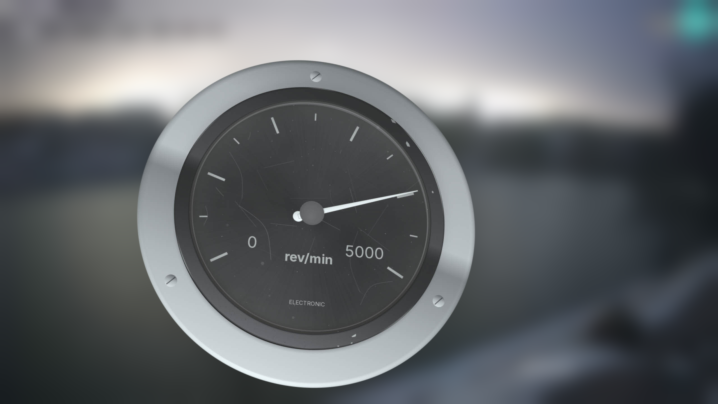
4000 rpm
